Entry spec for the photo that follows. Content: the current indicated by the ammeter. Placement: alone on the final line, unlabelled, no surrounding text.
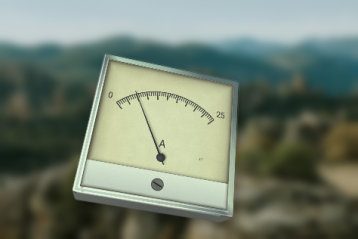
5 A
